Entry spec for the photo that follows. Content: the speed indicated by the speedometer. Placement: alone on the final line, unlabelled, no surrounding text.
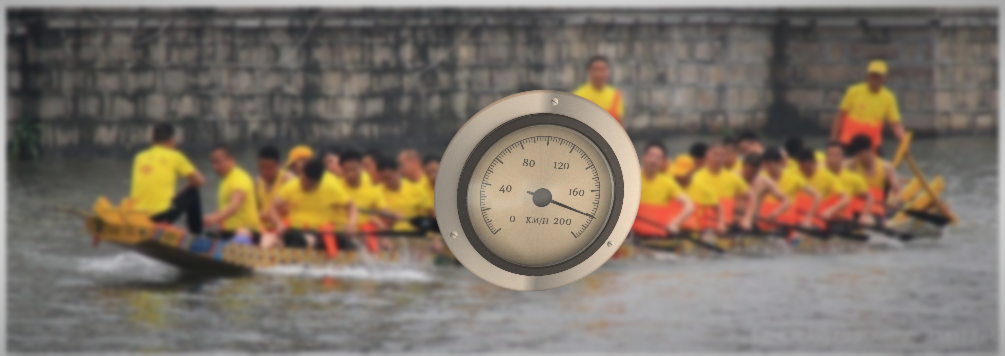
180 km/h
